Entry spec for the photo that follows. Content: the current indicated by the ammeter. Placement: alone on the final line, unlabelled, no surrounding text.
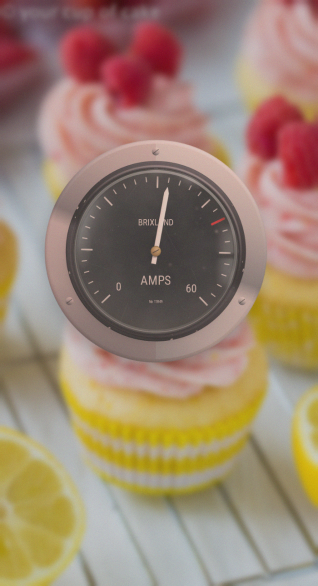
32 A
